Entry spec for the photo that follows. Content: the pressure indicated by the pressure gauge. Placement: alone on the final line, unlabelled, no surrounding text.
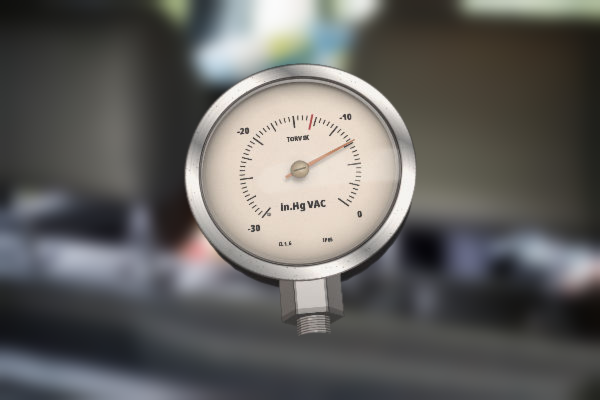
-7.5 inHg
